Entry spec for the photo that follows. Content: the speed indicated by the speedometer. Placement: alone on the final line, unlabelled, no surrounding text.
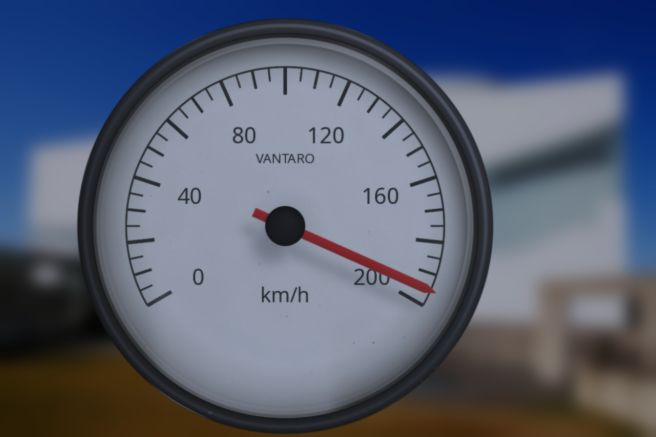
195 km/h
